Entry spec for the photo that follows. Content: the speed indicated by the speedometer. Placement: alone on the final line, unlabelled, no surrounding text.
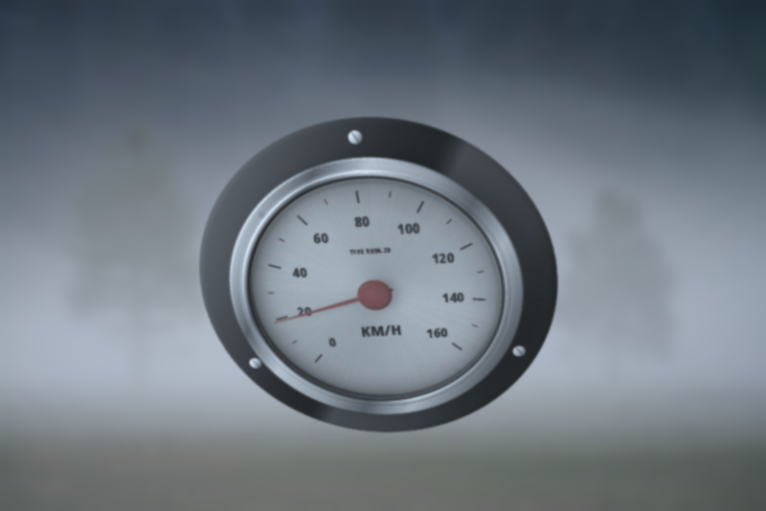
20 km/h
